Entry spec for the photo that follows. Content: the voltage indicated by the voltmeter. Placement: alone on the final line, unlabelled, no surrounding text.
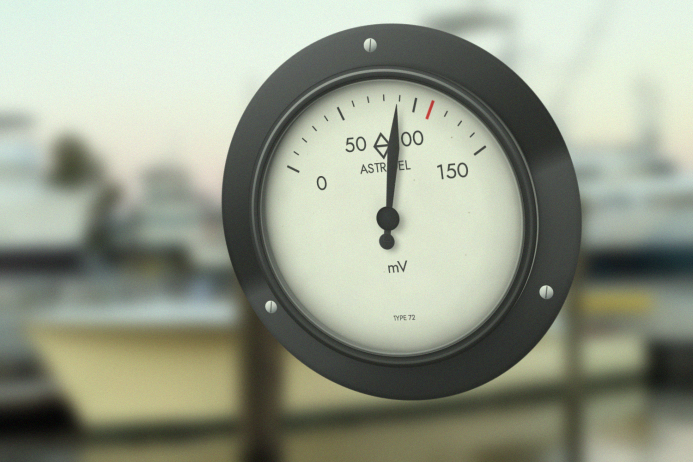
90 mV
